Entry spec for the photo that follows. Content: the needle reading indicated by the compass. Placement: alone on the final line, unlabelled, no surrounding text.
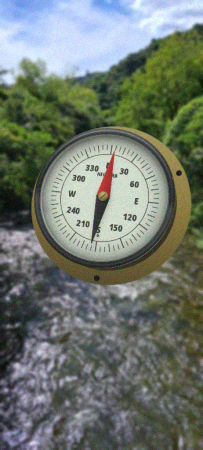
5 °
